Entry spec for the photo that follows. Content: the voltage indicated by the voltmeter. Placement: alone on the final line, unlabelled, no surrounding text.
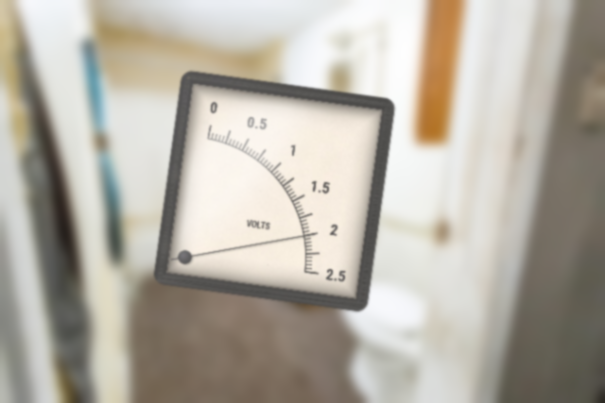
2 V
